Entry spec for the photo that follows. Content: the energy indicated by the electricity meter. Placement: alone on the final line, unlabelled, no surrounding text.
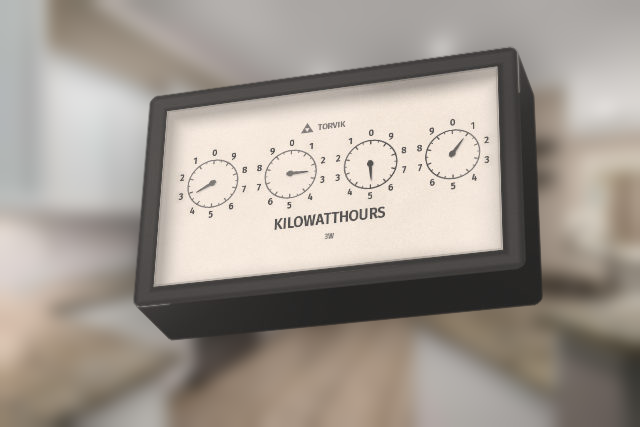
3251 kWh
